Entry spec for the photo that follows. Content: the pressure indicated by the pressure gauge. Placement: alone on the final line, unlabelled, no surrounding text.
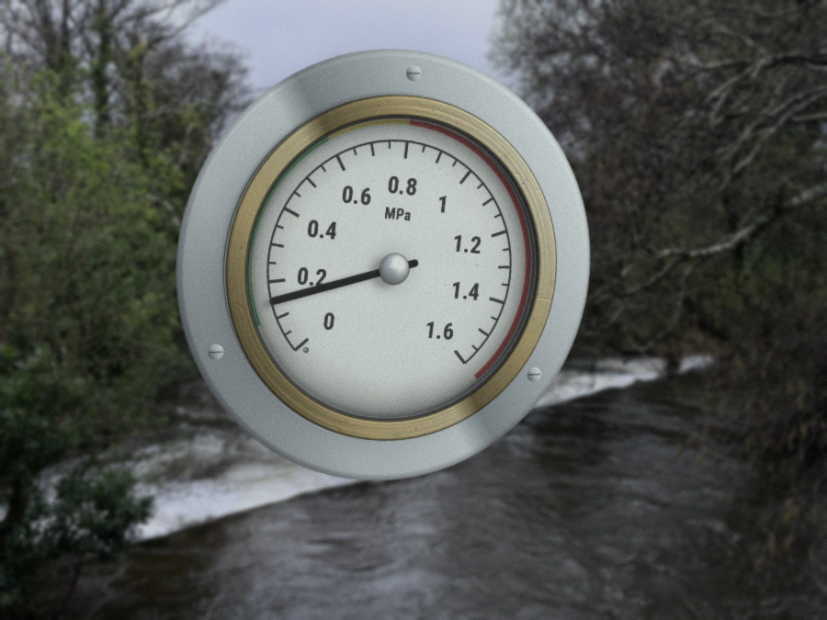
0.15 MPa
